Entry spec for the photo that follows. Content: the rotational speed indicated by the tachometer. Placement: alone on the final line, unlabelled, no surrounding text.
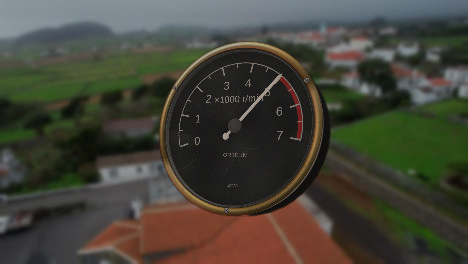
5000 rpm
